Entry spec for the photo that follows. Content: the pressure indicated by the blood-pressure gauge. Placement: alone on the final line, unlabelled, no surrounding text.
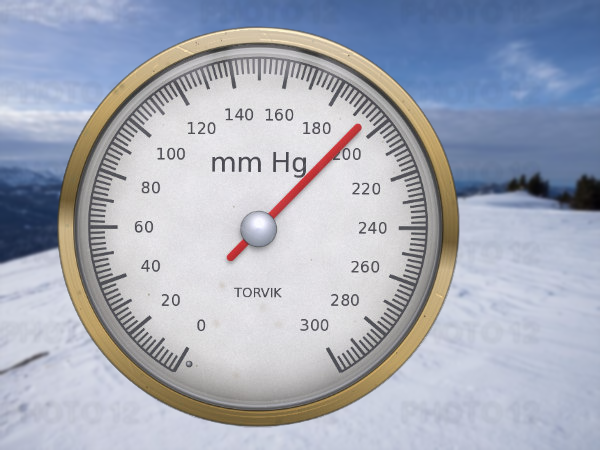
194 mmHg
